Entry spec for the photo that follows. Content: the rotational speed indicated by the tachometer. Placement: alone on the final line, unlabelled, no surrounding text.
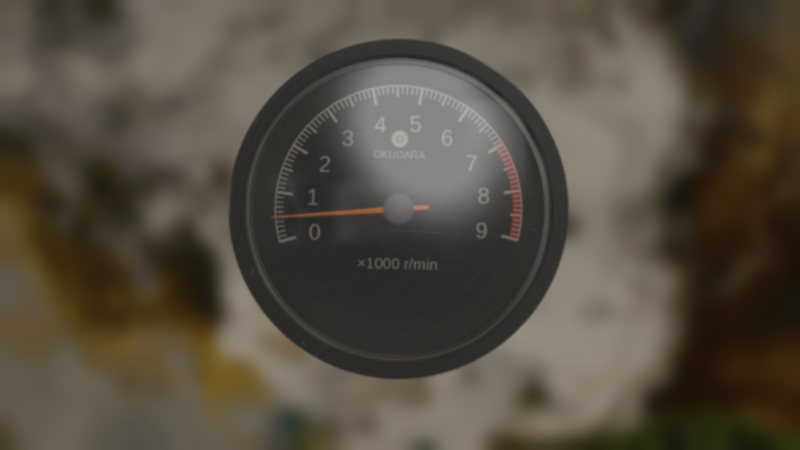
500 rpm
